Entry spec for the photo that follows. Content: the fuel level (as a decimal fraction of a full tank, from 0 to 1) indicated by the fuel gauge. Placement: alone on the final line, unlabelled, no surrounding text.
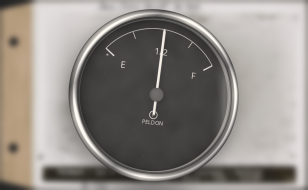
0.5
